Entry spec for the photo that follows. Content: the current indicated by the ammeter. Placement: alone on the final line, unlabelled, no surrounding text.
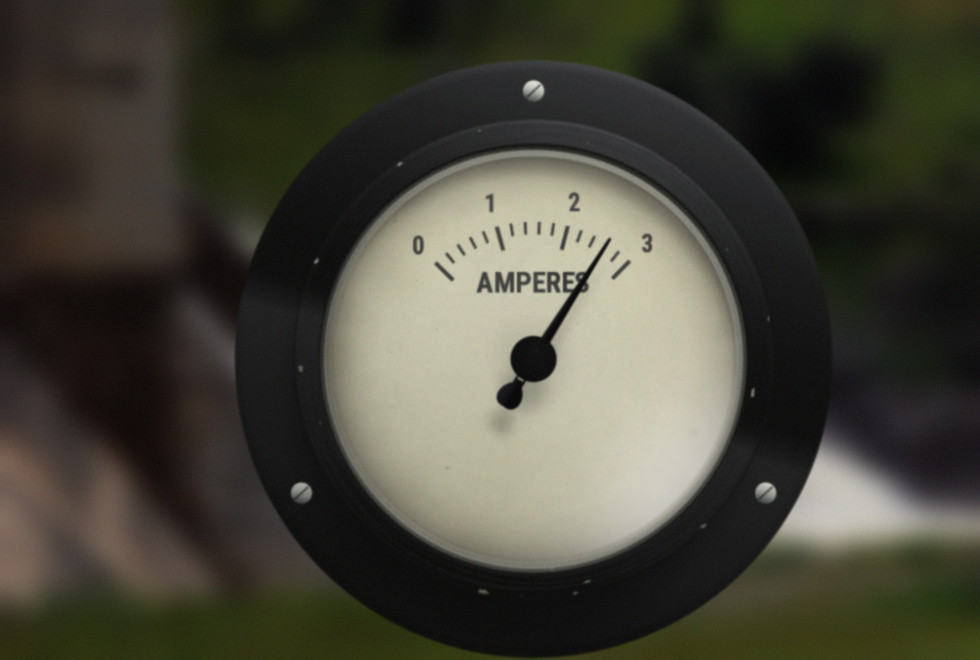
2.6 A
